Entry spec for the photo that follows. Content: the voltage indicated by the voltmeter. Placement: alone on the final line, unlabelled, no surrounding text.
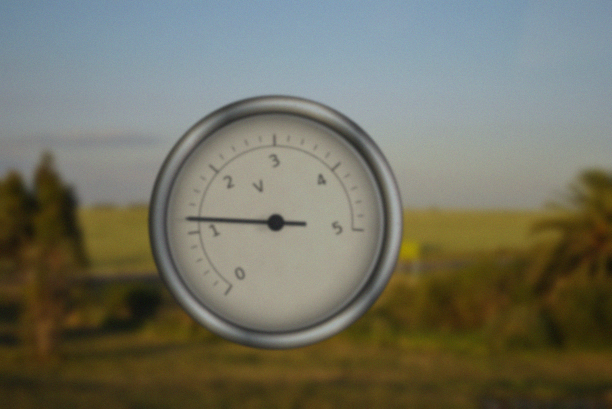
1.2 V
